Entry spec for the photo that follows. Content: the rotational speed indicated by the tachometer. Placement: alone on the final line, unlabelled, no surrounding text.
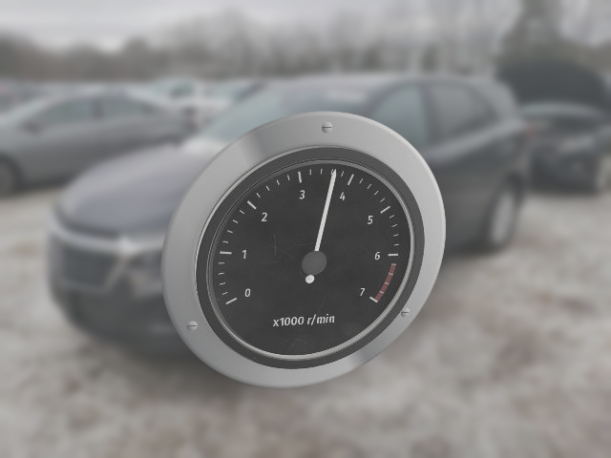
3600 rpm
